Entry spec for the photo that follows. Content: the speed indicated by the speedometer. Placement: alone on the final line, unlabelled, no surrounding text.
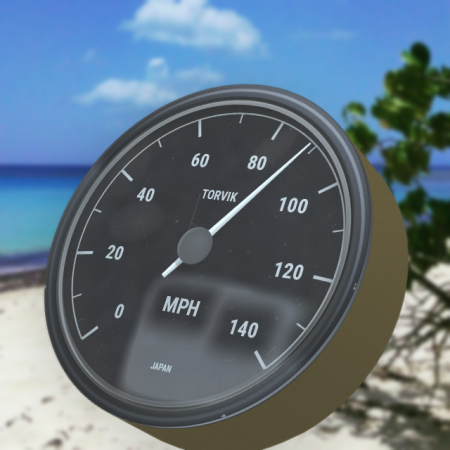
90 mph
